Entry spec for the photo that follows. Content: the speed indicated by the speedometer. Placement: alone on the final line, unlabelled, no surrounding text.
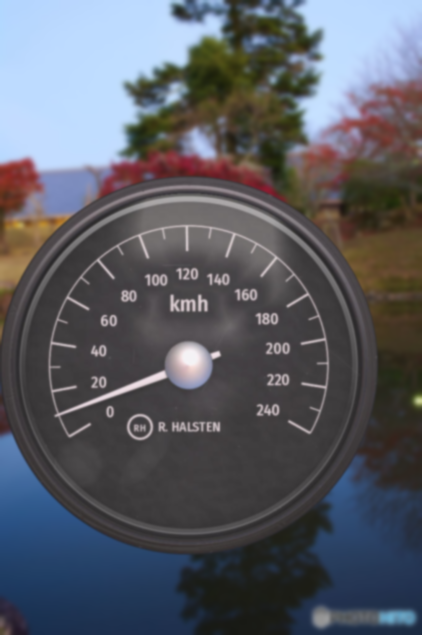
10 km/h
